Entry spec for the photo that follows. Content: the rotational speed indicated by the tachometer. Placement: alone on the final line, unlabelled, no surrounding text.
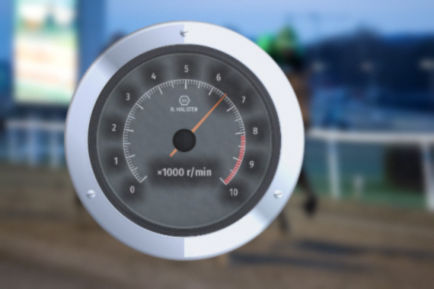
6500 rpm
